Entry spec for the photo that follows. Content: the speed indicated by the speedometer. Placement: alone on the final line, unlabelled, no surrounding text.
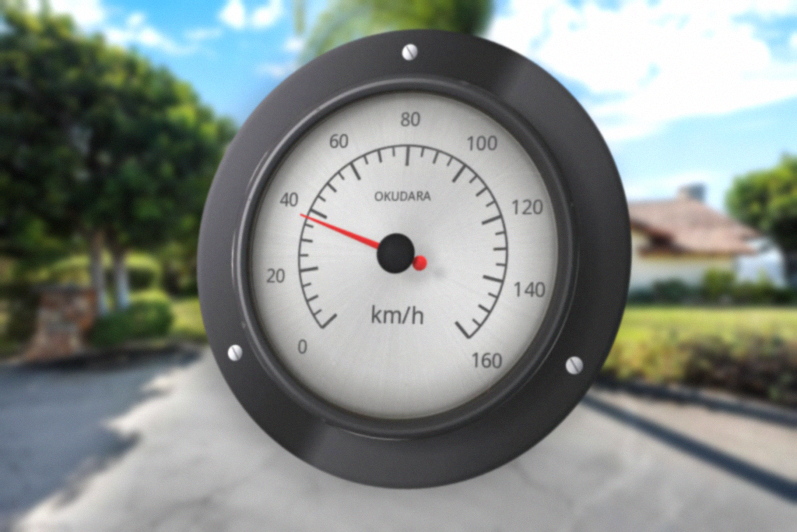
37.5 km/h
